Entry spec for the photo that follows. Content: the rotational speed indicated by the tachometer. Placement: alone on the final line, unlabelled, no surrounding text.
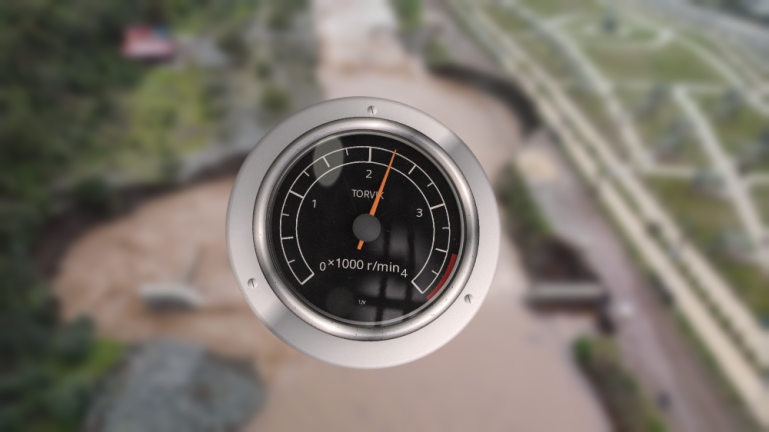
2250 rpm
